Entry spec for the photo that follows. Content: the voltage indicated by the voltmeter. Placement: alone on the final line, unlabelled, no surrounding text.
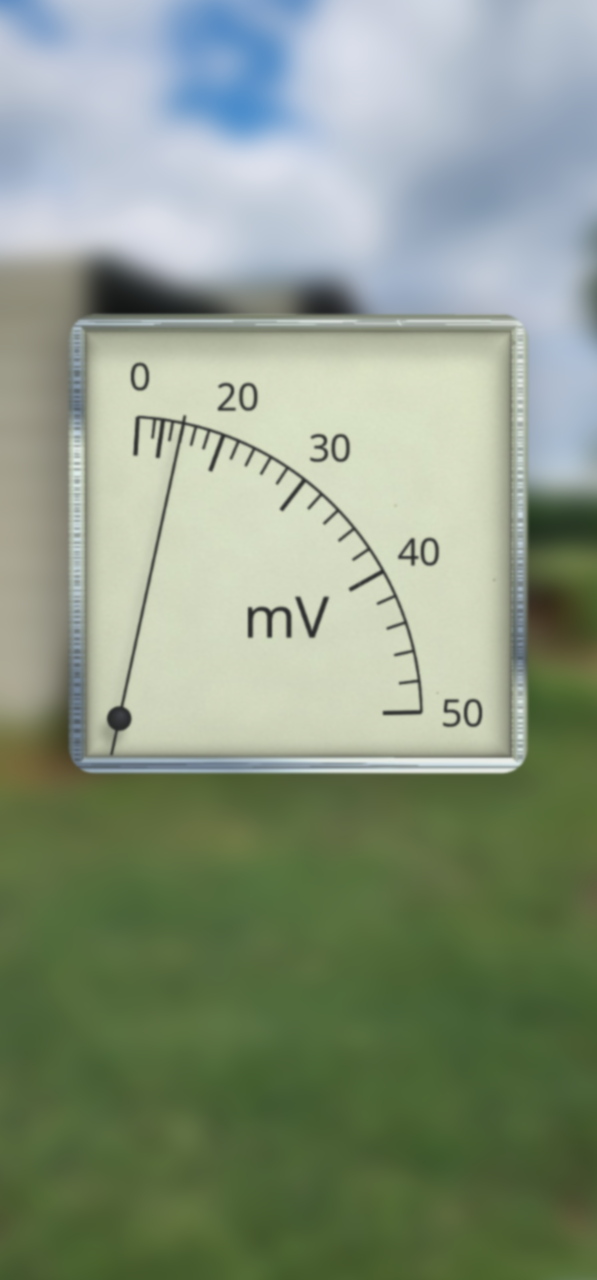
14 mV
